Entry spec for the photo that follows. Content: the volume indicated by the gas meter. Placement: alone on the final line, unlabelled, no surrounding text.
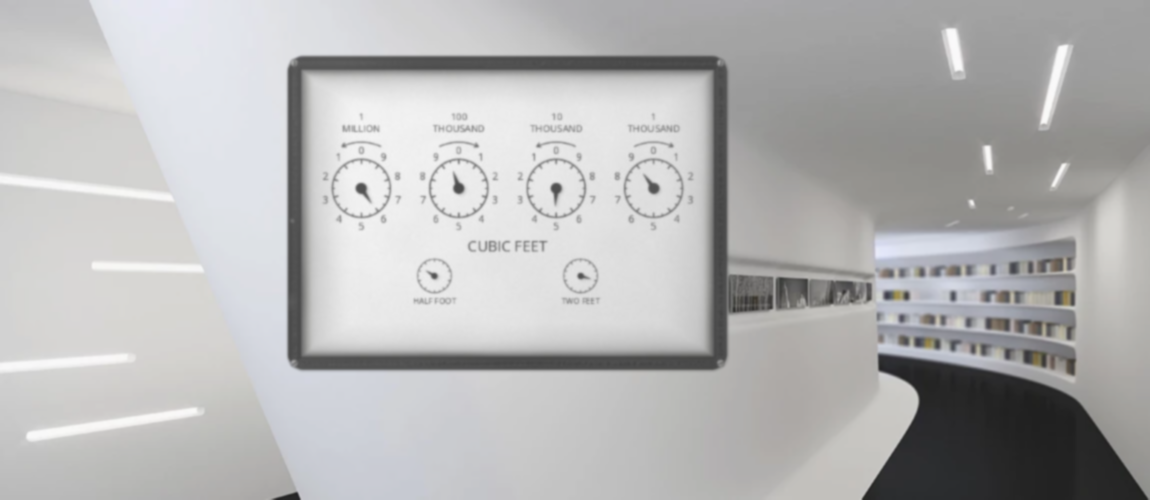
594900 ft³
